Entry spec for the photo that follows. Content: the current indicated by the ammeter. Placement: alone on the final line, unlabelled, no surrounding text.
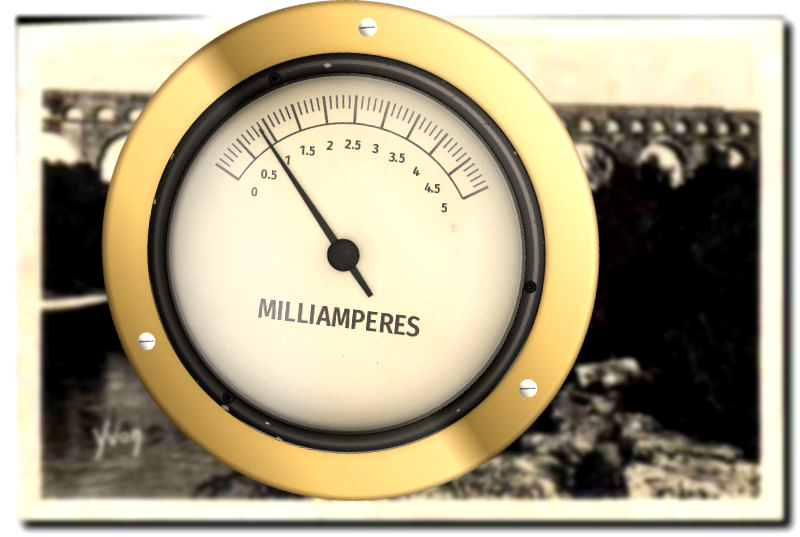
0.9 mA
